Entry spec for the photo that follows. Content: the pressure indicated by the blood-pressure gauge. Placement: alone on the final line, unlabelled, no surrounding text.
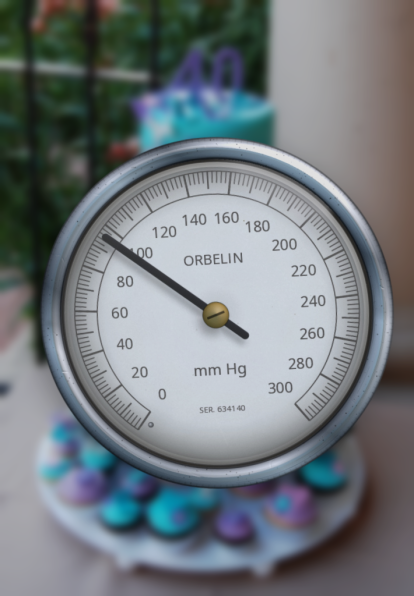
96 mmHg
